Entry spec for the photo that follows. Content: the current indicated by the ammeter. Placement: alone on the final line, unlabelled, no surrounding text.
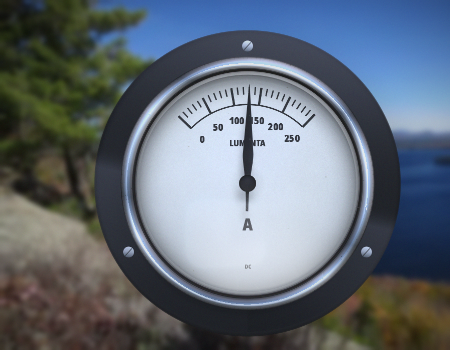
130 A
